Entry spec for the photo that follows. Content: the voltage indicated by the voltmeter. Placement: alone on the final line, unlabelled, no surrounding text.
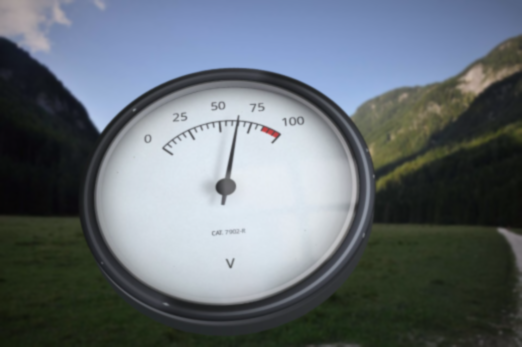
65 V
